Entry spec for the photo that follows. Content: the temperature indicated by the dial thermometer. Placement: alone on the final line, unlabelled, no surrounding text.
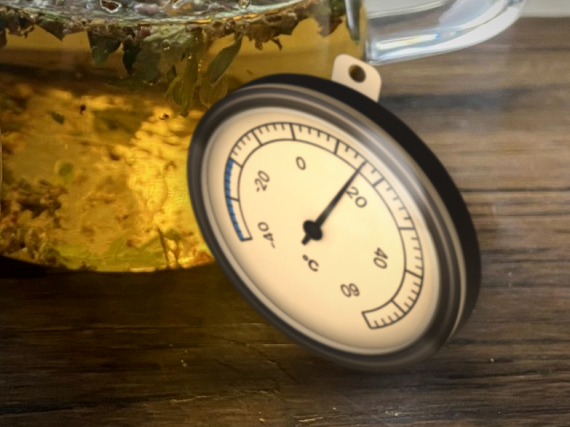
16 °C
